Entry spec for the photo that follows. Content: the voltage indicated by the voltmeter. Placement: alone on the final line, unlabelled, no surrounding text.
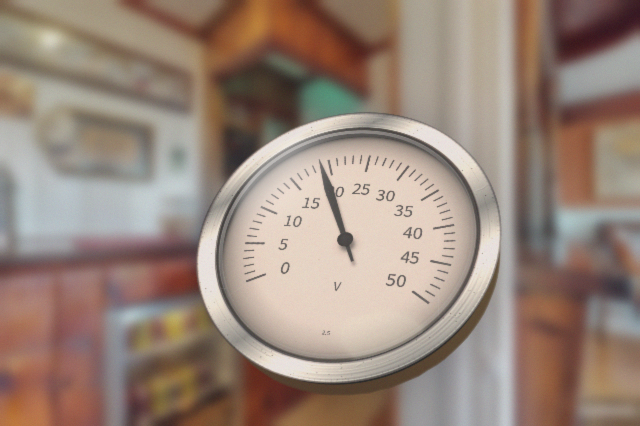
19 V
